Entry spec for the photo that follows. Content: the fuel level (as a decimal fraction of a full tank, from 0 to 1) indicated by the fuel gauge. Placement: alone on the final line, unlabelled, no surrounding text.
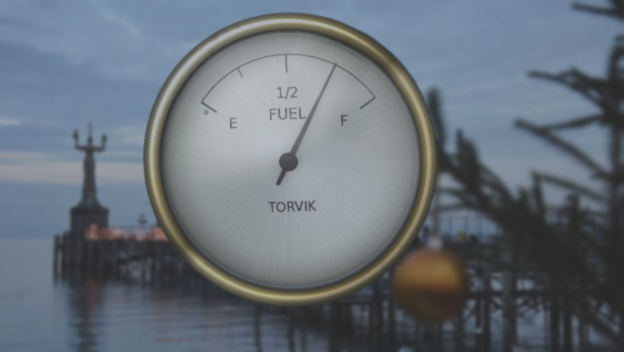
0.75
